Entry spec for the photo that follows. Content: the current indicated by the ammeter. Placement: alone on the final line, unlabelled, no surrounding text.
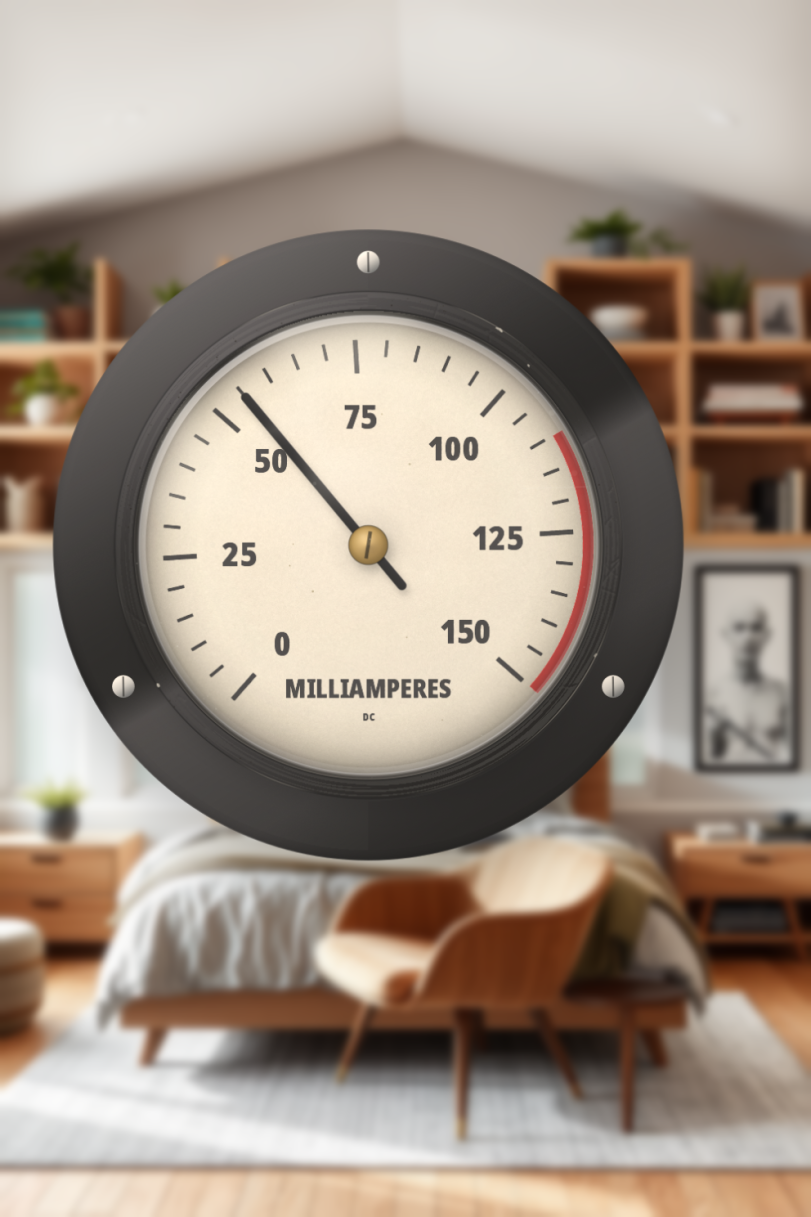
55 mA
